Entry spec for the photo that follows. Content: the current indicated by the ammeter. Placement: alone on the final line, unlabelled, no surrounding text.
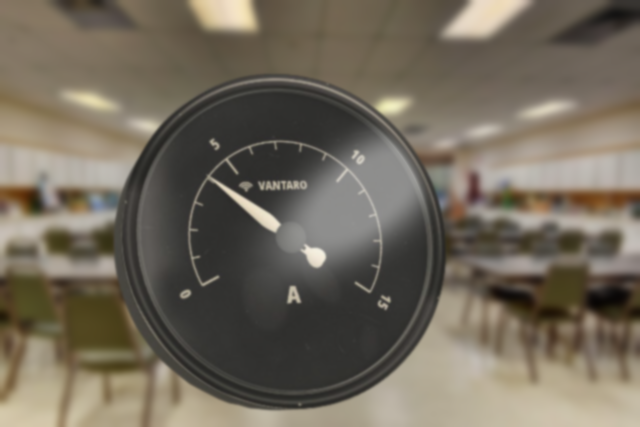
4 A
